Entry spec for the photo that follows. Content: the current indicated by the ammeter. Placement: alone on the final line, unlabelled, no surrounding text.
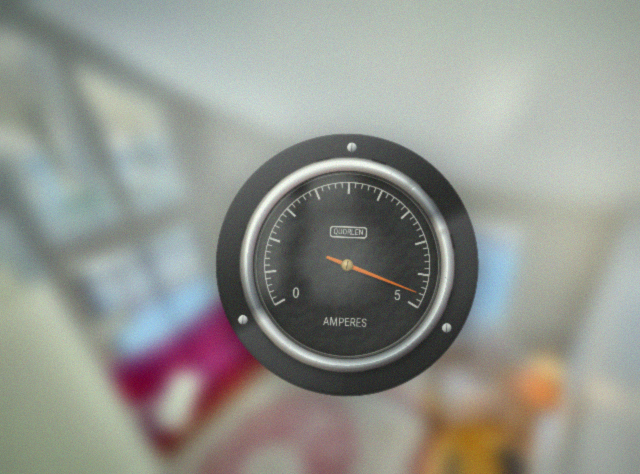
4.8 A
